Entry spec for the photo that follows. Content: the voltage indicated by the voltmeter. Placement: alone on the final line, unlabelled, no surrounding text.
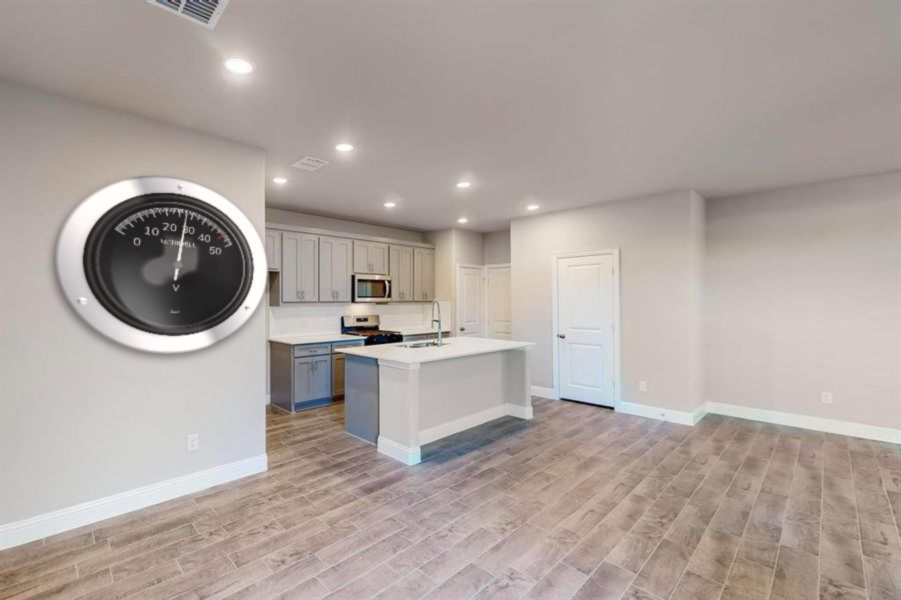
27.5 V
